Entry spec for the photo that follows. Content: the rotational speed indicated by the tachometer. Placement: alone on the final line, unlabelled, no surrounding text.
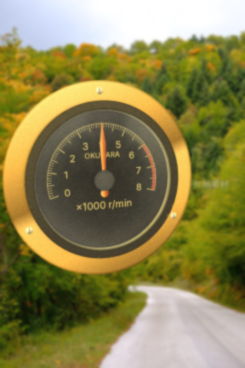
4000 rpm
